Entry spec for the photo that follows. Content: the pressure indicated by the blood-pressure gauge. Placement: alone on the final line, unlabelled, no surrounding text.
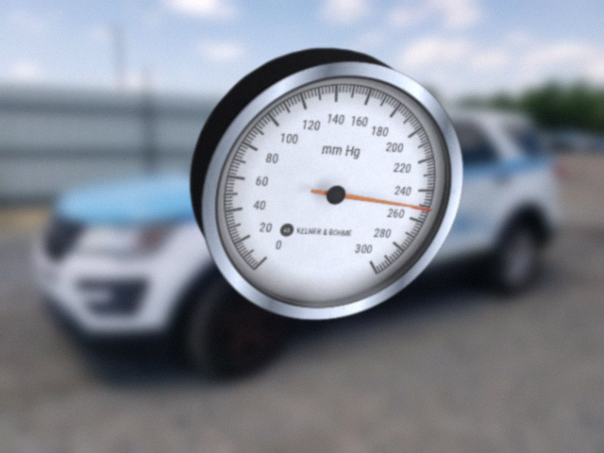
250 mmHg
